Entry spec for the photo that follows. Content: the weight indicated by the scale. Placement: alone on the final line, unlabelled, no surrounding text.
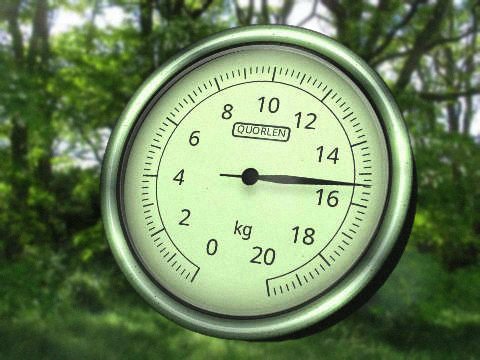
15.4 kg
